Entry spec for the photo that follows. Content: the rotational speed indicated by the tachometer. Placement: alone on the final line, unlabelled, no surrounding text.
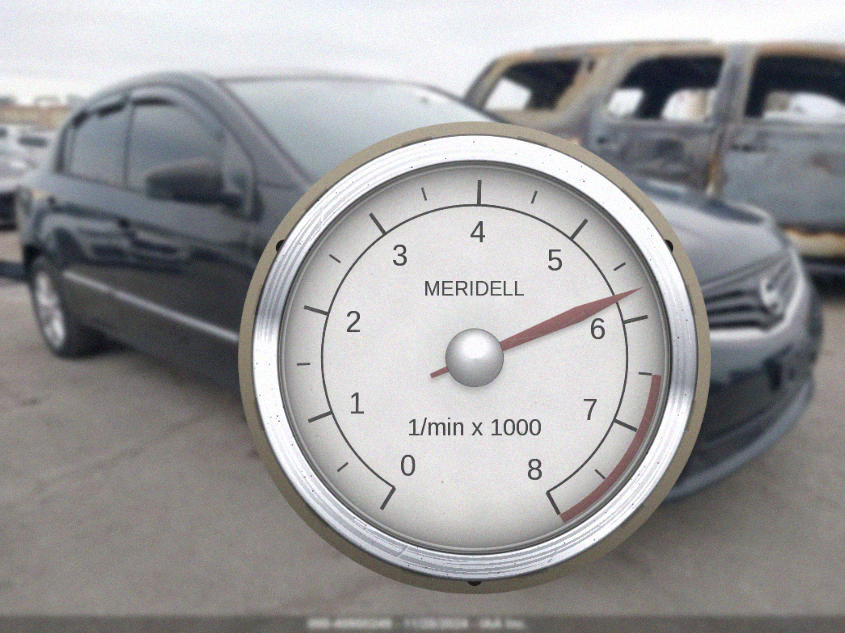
5750 rpm
